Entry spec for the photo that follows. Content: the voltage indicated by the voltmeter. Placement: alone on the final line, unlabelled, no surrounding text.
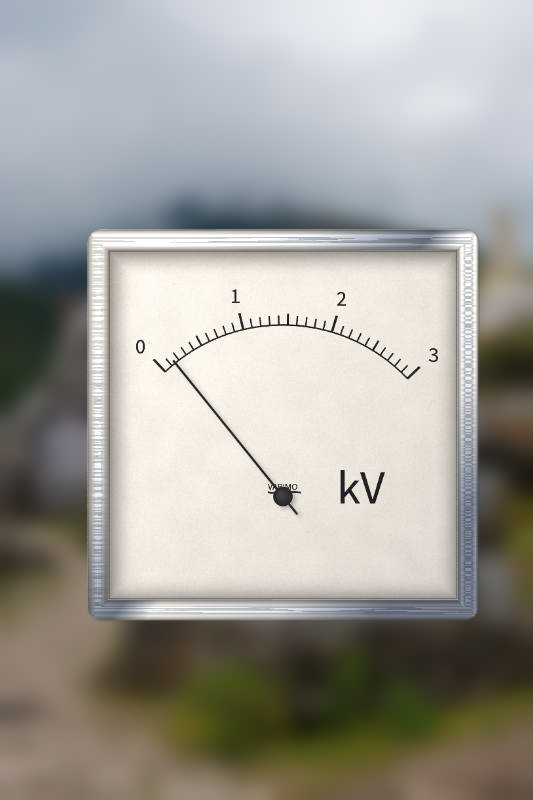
0.15 kV
